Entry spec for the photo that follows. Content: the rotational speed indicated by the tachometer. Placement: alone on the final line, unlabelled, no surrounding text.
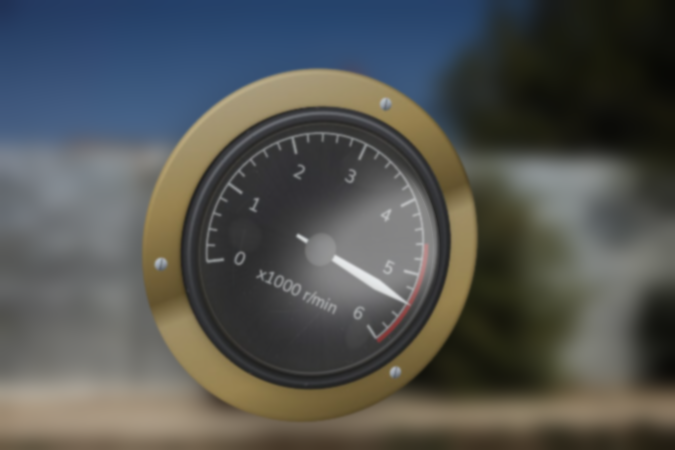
5400 rpm
